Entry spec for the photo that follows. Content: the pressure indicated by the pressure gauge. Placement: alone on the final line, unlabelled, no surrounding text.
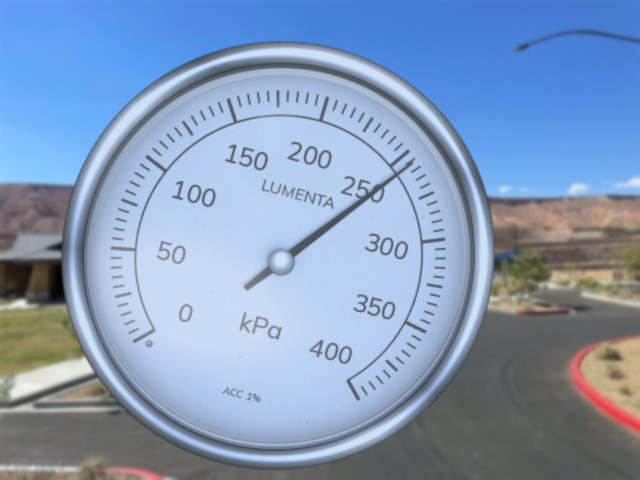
255 kPa
